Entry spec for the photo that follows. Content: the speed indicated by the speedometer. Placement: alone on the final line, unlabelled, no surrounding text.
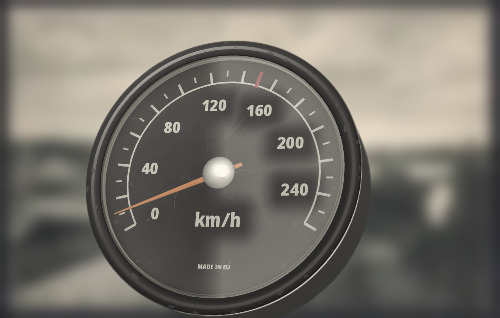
10 km/h
